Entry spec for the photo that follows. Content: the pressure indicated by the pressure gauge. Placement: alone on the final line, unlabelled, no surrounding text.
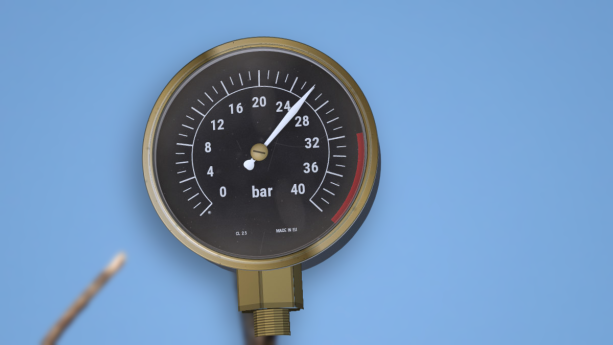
26 bar
